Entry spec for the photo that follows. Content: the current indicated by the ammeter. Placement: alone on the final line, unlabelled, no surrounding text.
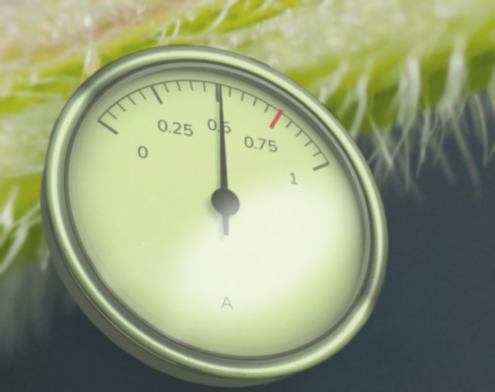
0.5 A
